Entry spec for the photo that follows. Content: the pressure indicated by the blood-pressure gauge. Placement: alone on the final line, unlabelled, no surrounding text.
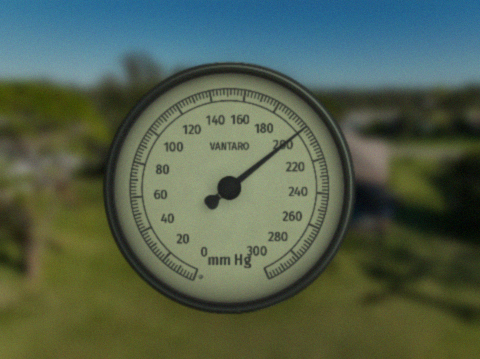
200 mmHg
